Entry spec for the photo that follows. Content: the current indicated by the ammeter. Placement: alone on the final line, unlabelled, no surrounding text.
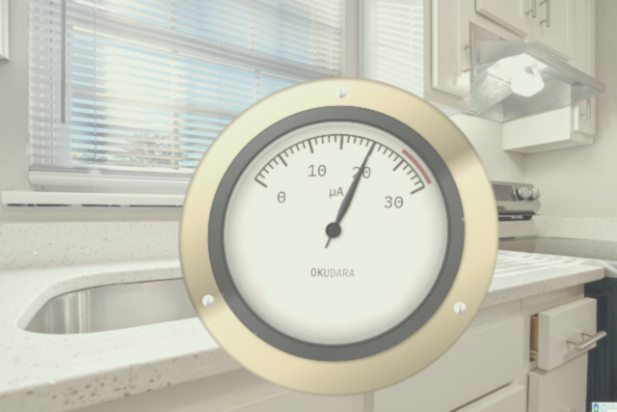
20 µA
